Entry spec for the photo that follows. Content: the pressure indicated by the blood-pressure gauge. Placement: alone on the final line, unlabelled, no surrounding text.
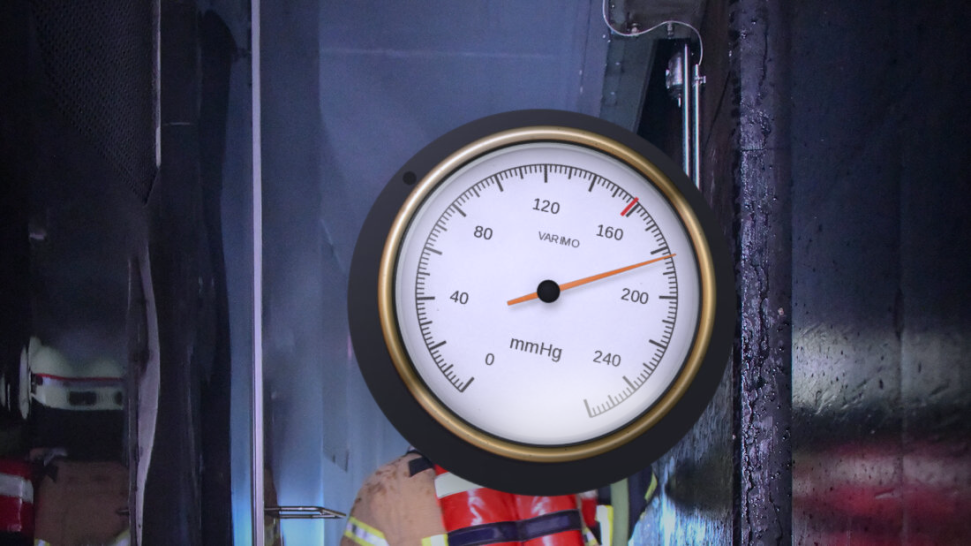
184 mmHg
